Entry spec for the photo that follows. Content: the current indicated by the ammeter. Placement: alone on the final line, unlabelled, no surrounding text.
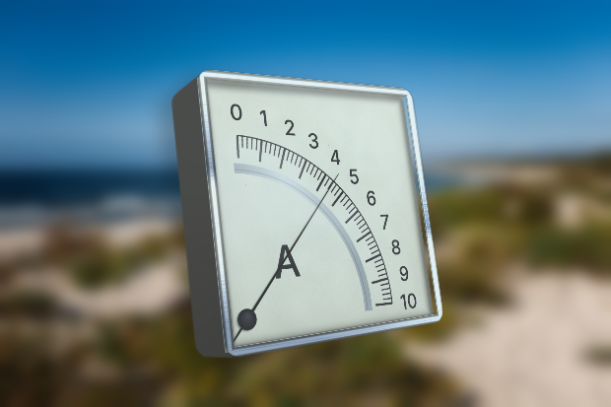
4.4 A
